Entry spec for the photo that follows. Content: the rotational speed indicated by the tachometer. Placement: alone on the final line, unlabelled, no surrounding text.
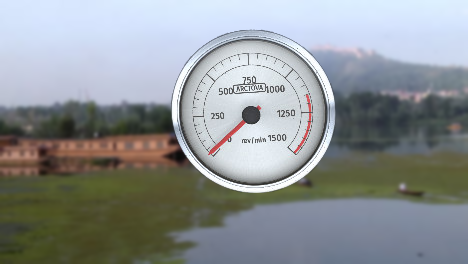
25 rpm
